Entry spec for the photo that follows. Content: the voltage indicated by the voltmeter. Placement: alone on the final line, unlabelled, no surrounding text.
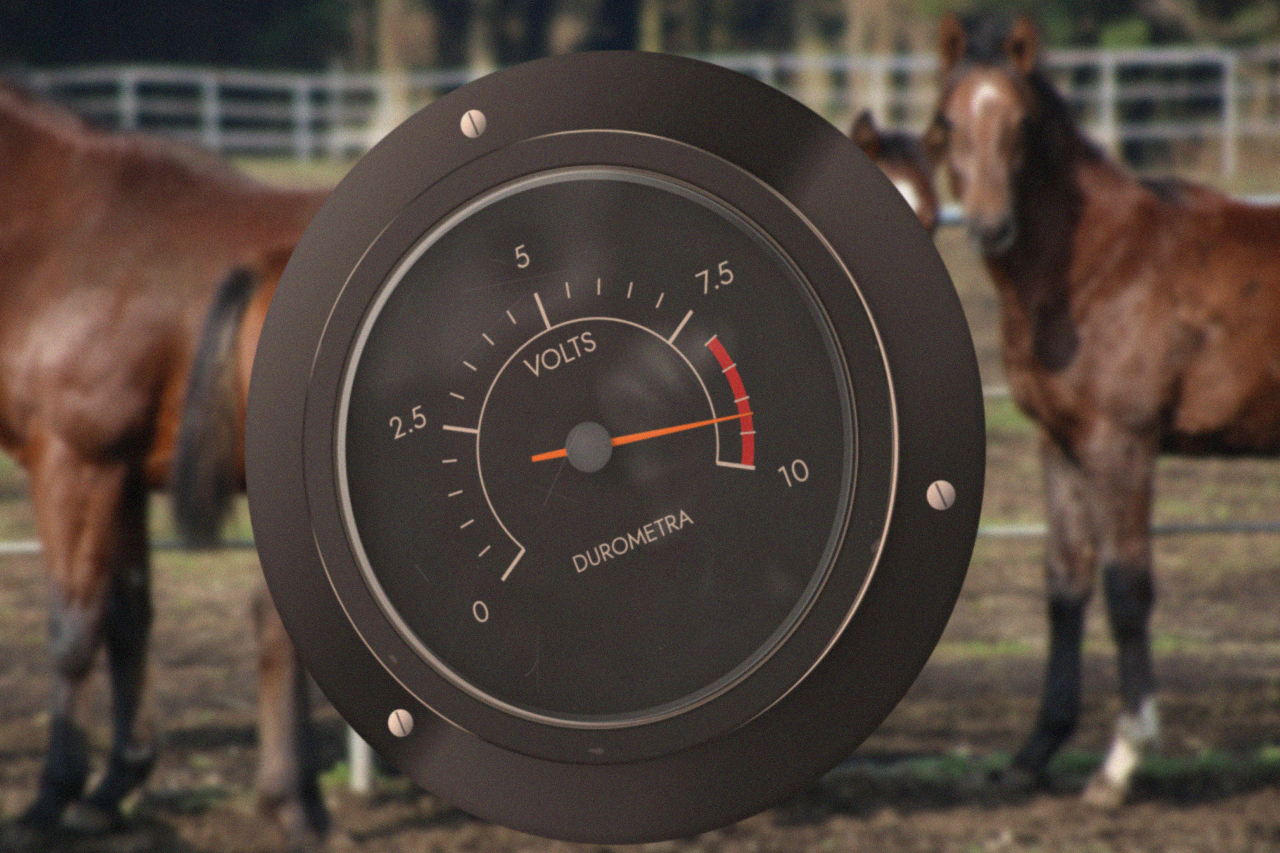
9.25 V
